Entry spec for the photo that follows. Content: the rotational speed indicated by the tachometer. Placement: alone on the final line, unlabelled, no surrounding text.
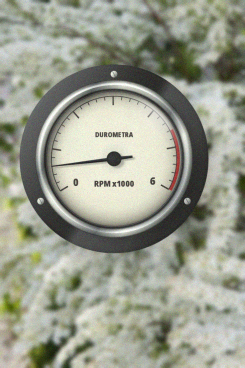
600 rpm
